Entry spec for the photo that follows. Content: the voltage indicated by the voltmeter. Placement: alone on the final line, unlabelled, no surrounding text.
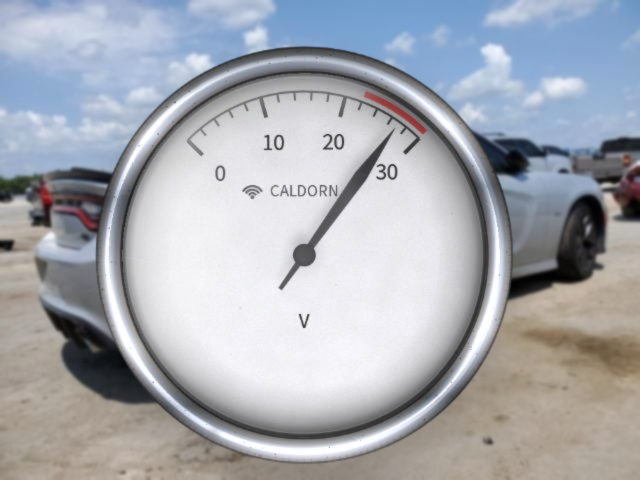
27 V
